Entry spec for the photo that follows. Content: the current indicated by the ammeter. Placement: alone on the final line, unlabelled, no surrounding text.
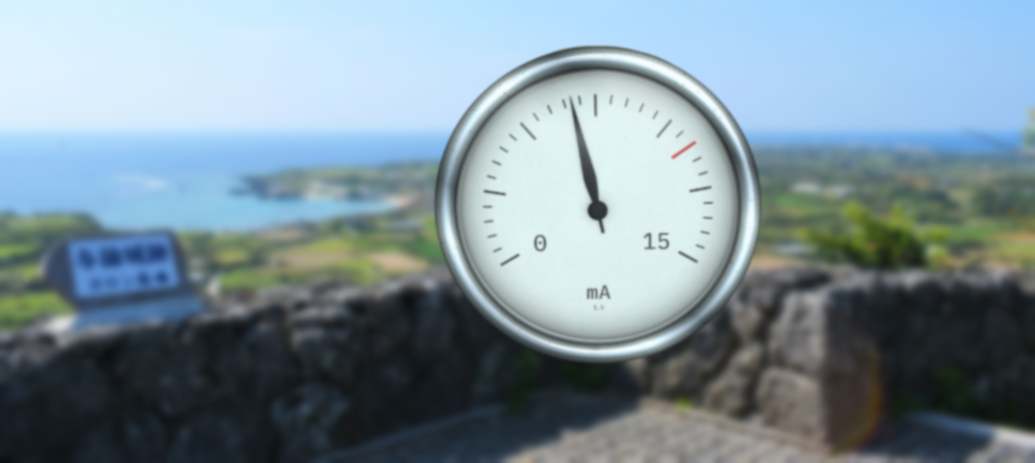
6.75 mA
